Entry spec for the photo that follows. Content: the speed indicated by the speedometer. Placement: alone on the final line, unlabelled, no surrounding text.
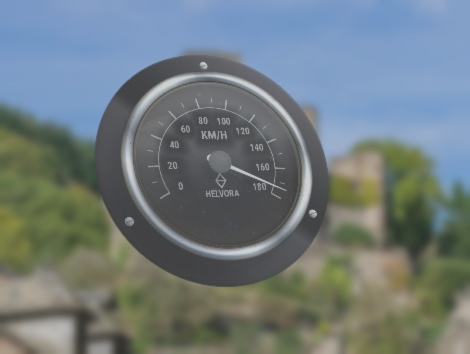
175 km/h
